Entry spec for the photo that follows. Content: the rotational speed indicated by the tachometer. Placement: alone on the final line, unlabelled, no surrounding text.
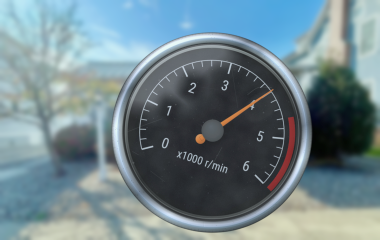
4000 rpm
